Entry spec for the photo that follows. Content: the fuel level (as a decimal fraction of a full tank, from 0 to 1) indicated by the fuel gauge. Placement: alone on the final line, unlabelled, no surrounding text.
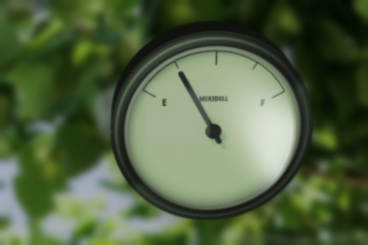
0.25
